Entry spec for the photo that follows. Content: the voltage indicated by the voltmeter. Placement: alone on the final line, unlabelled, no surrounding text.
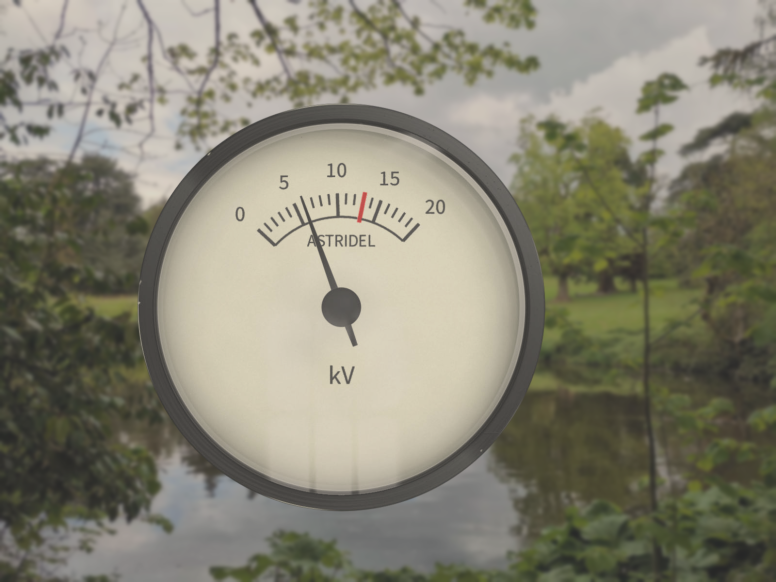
6 kV
